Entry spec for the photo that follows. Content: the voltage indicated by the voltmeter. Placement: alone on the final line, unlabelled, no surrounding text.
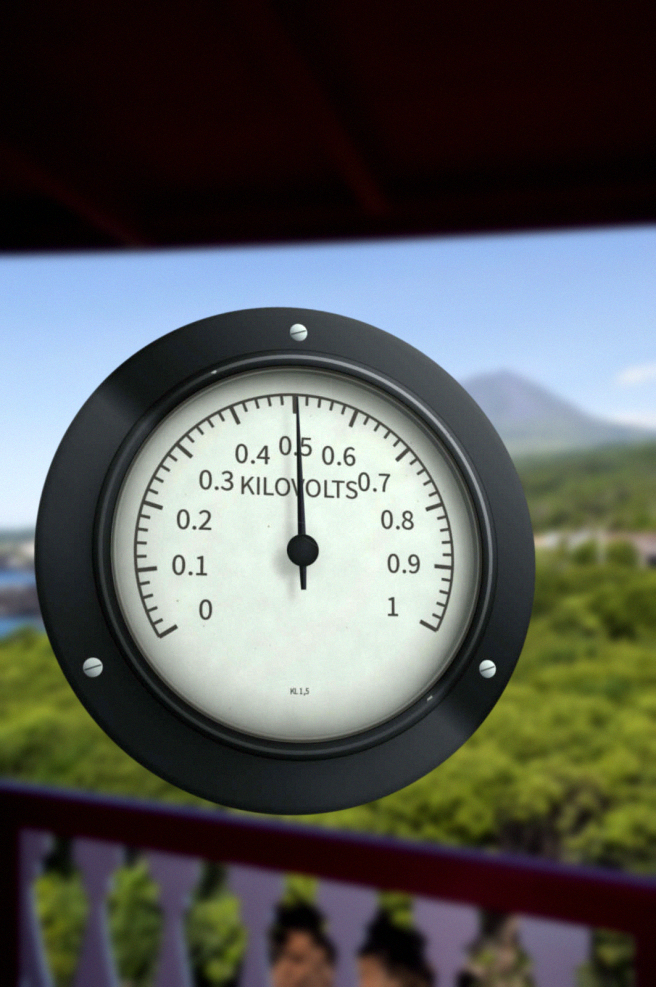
0.5 kV
